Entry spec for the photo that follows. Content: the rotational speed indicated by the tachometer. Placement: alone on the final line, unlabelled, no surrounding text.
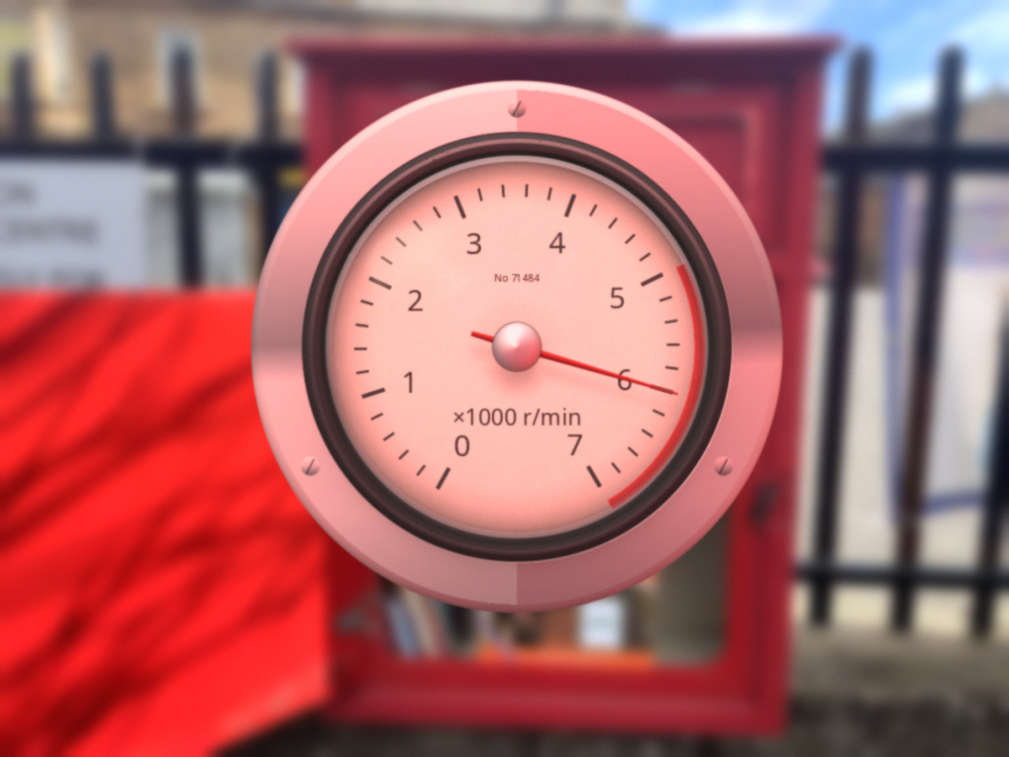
6000 rpm
